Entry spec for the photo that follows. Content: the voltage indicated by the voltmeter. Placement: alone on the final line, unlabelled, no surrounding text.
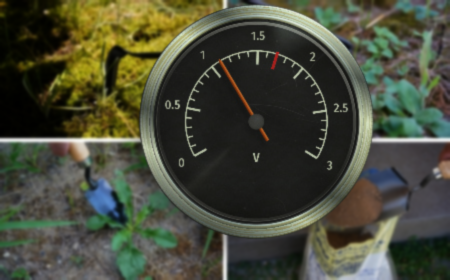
1.1 V
